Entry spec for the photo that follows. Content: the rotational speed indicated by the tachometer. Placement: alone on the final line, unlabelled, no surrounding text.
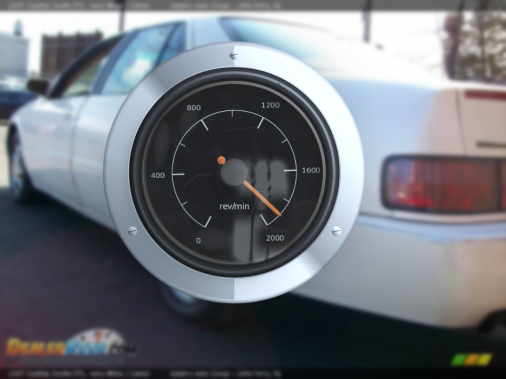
1900 rpm
